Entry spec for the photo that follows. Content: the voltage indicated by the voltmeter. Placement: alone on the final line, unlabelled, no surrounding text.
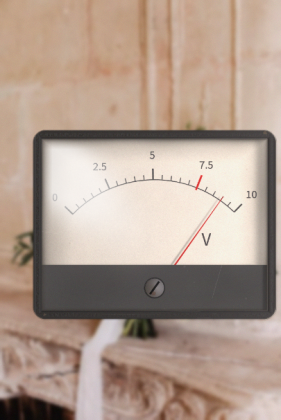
9 V
